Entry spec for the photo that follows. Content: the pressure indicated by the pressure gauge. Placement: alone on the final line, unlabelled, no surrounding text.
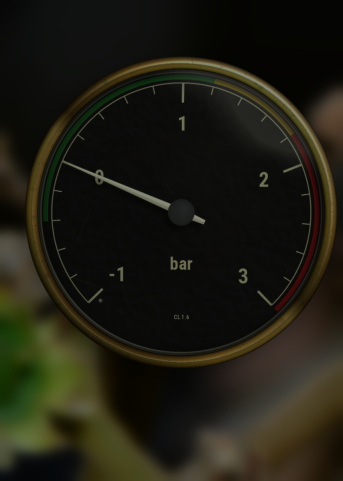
0 bar
